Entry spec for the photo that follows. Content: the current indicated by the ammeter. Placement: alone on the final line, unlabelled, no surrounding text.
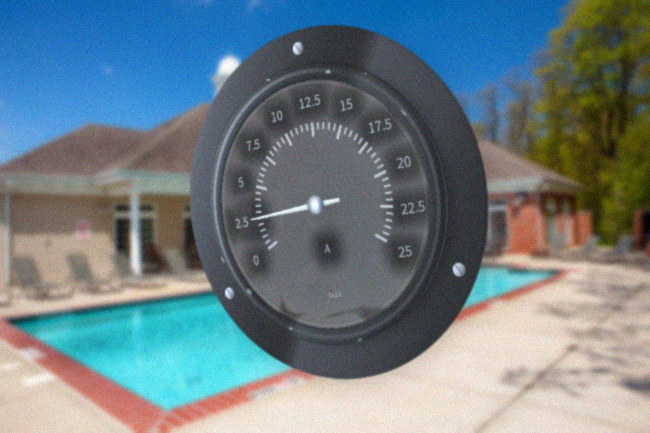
2.5 A
